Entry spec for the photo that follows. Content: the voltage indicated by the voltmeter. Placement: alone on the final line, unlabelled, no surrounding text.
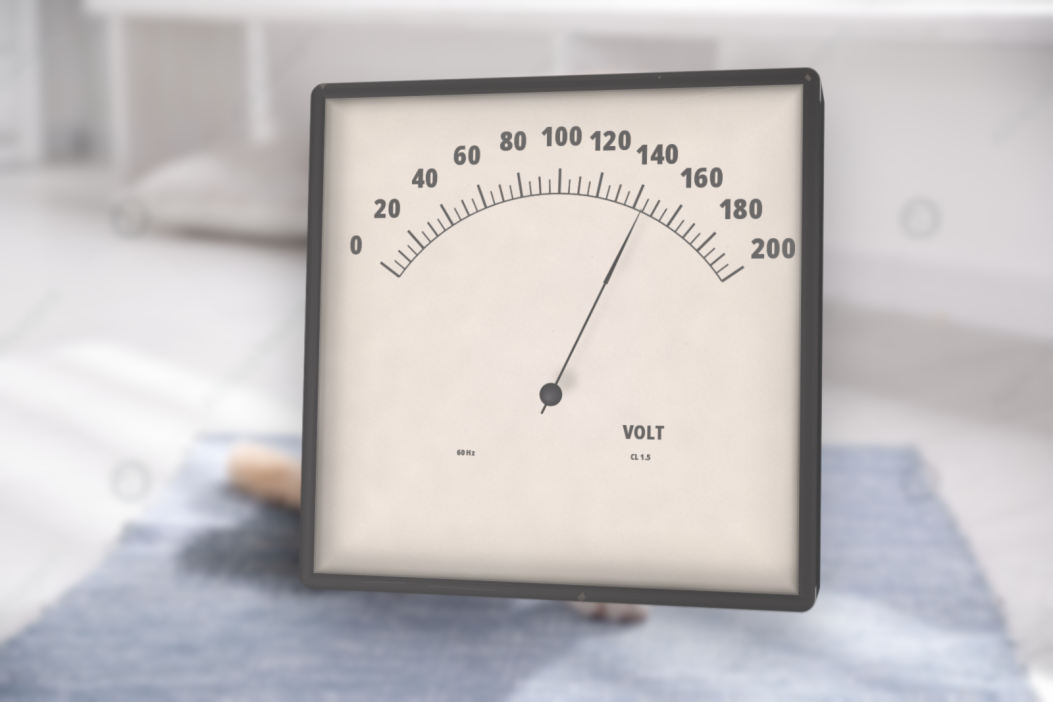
145 V
